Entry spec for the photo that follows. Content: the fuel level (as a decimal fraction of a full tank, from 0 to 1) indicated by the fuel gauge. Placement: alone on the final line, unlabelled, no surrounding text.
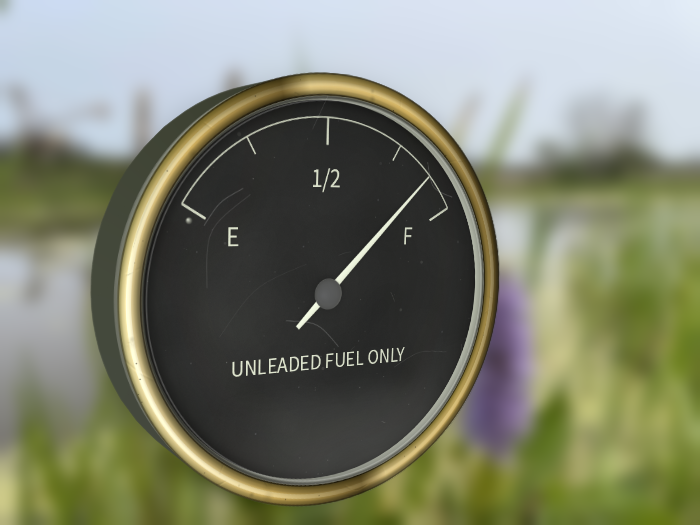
0.875
